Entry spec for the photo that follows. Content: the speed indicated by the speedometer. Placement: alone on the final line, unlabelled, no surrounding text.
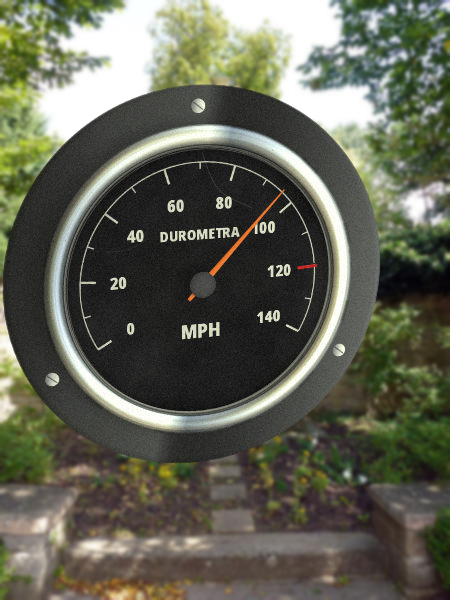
95 mph
